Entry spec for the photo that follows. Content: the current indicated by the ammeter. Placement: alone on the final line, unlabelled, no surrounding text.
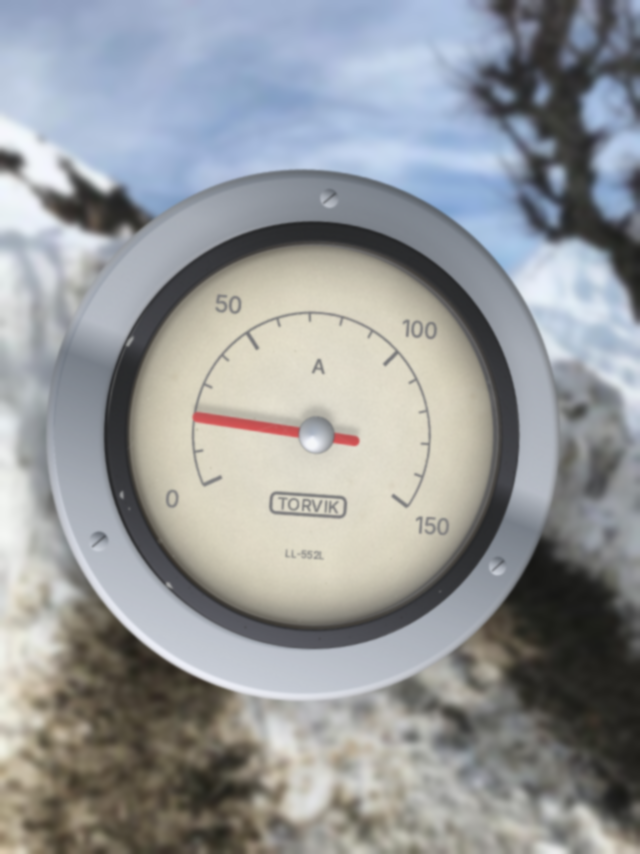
20 A
